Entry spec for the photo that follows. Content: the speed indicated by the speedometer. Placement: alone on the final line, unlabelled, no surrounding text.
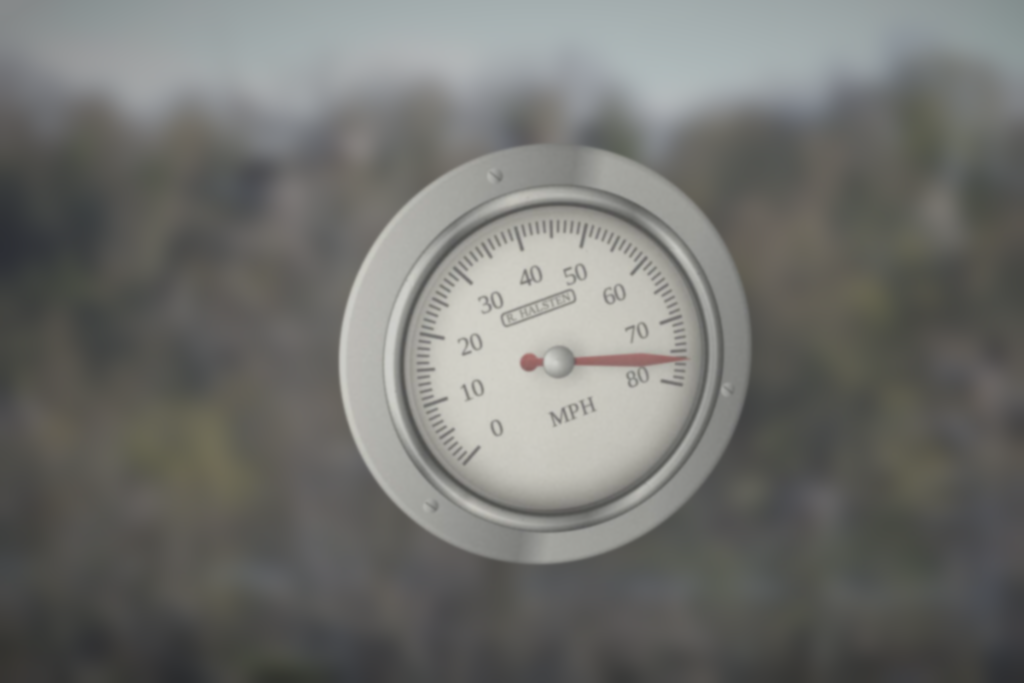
76 mph
